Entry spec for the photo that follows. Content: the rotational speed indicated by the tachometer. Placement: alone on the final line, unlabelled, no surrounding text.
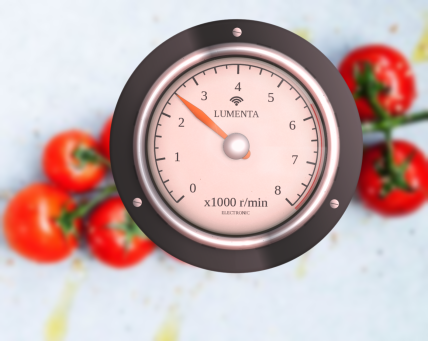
2500 rpm
